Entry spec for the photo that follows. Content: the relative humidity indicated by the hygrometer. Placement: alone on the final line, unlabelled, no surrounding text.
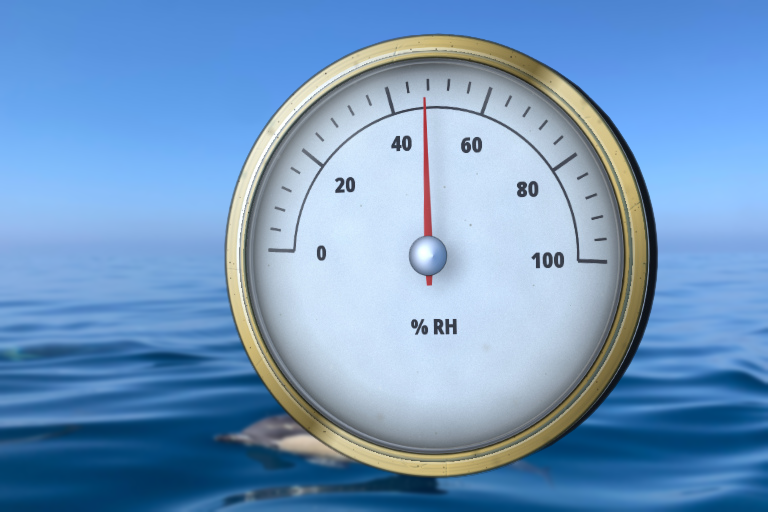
48 %
